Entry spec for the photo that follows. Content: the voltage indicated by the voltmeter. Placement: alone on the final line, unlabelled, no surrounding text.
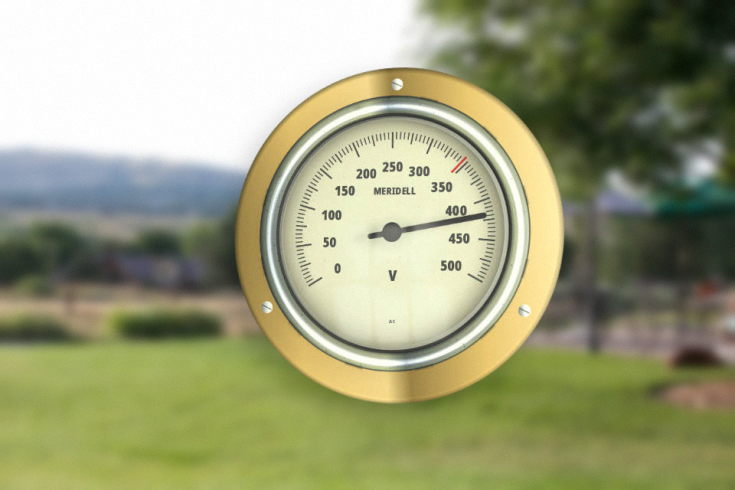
420 V
